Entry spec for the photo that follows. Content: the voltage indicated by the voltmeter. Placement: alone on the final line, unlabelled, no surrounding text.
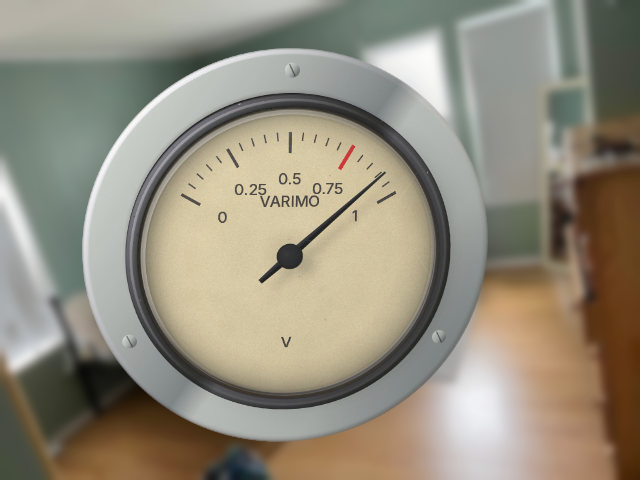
0.9 V
